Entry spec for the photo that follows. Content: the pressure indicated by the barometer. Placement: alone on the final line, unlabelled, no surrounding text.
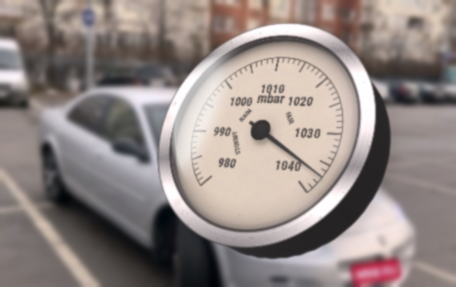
1037 mbar
